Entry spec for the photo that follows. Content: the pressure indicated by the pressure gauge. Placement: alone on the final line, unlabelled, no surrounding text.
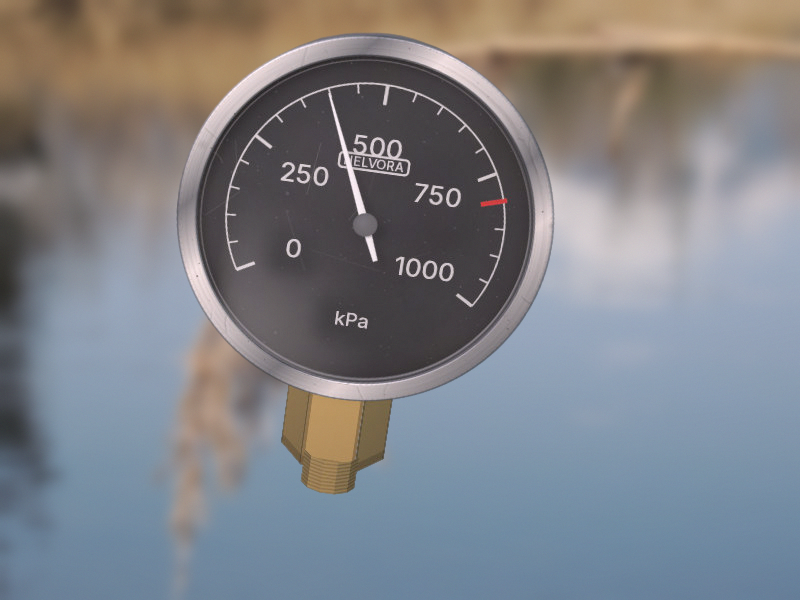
400 kPa
